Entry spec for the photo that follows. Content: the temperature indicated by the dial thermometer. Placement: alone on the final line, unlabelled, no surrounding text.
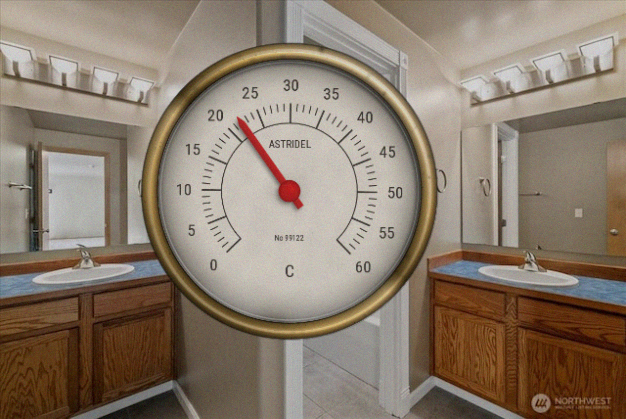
22 °C
